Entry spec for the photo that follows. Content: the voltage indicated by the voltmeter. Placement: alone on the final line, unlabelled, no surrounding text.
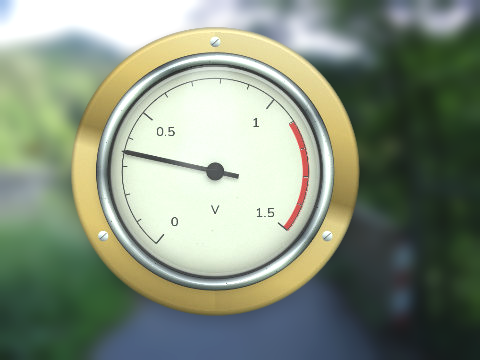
0.35 V
